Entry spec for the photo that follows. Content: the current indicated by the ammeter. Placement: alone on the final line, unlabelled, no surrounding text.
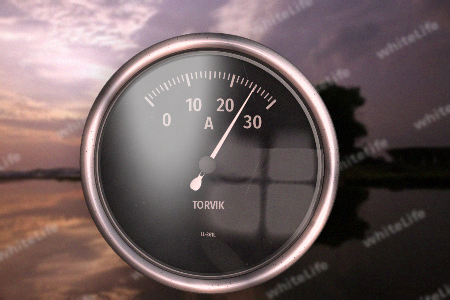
25 A
